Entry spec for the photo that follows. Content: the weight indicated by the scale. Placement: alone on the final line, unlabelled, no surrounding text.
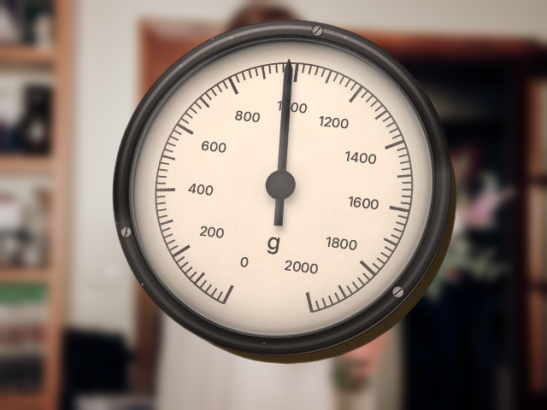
980 g
